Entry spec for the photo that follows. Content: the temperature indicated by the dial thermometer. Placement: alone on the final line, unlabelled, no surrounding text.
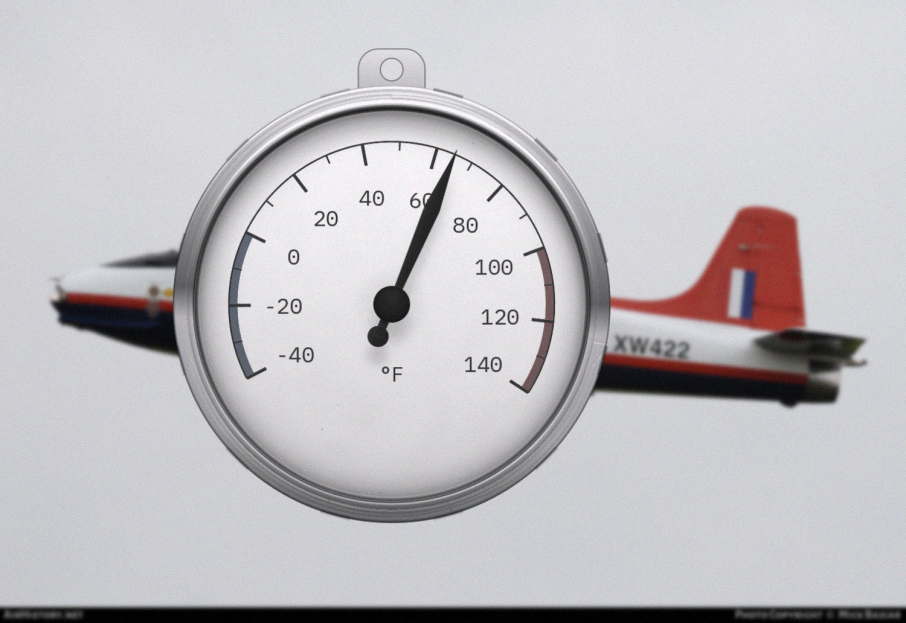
65 °F
